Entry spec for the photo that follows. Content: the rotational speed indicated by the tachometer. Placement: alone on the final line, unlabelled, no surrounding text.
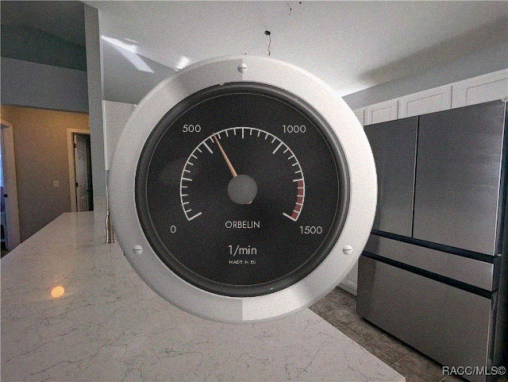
575 rpm
